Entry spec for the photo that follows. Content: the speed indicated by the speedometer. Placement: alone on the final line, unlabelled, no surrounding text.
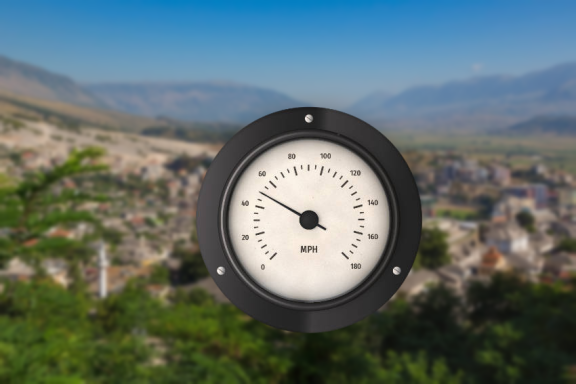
50 mph
